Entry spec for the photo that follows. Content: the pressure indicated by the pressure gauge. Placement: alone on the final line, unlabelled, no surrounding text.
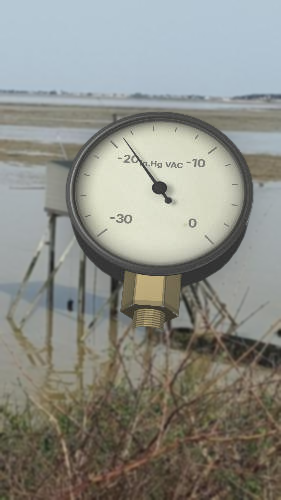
-19 inHg
